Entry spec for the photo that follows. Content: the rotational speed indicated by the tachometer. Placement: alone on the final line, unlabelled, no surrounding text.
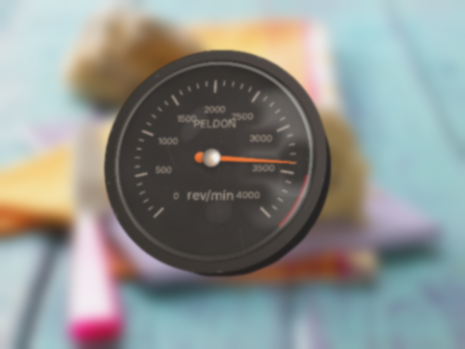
3400 rpm
